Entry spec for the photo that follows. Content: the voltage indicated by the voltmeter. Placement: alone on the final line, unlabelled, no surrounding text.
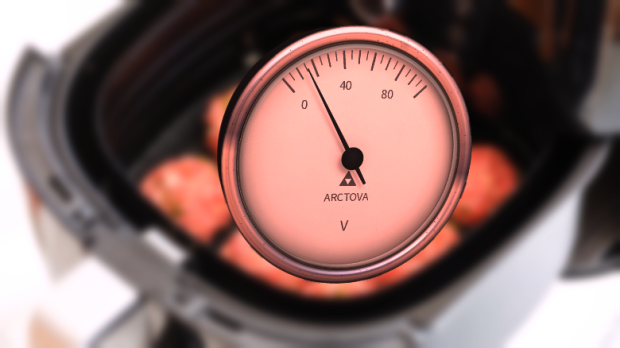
15 V
